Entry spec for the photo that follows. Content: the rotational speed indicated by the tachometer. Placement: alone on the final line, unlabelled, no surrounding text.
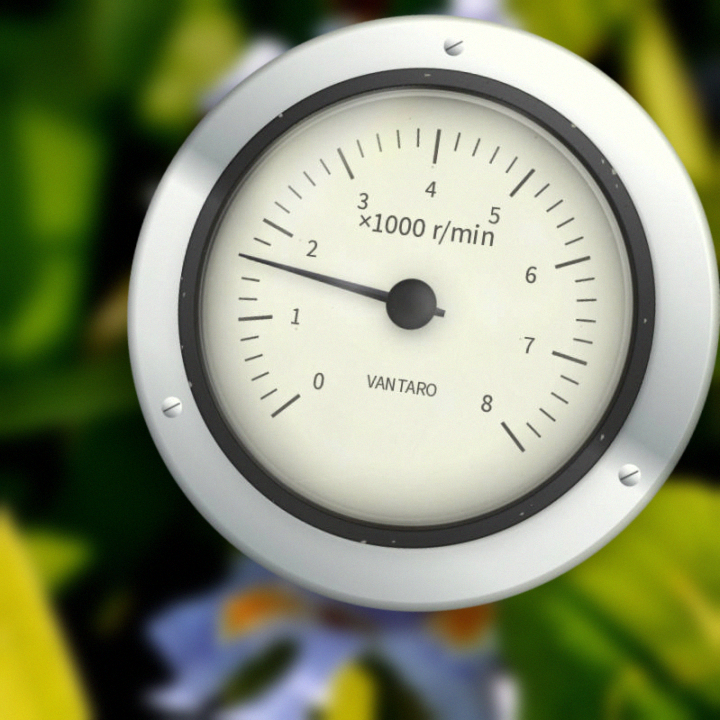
1600 rpm
